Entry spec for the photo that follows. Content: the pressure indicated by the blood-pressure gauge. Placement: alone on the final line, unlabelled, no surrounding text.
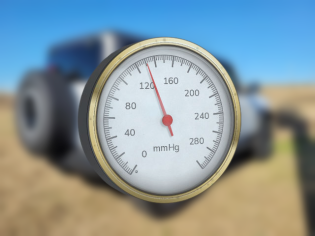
130 mmHg
